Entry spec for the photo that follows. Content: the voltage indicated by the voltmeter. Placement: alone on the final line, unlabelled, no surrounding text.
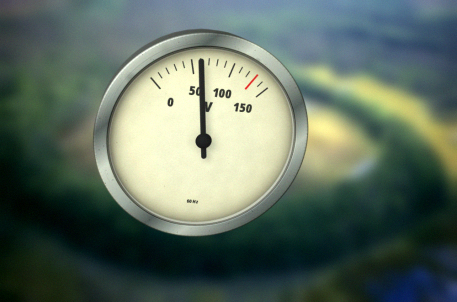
60 V
